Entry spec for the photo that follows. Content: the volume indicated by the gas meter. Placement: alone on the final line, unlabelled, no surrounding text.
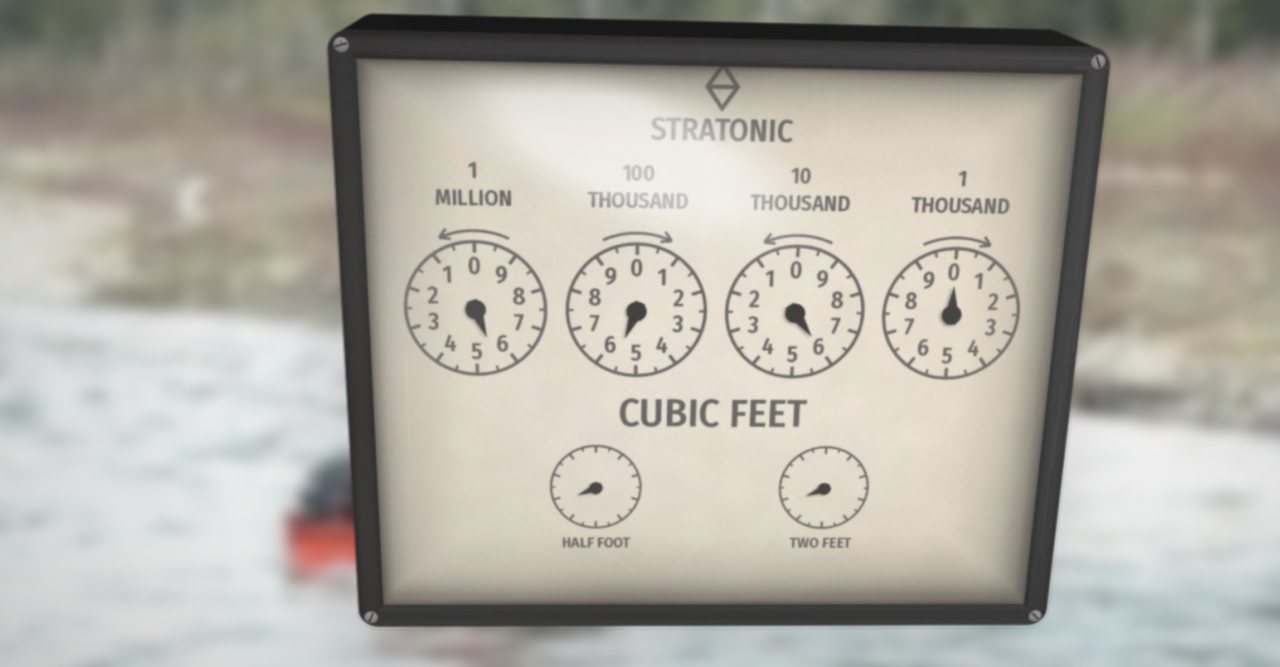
556000 ft³
